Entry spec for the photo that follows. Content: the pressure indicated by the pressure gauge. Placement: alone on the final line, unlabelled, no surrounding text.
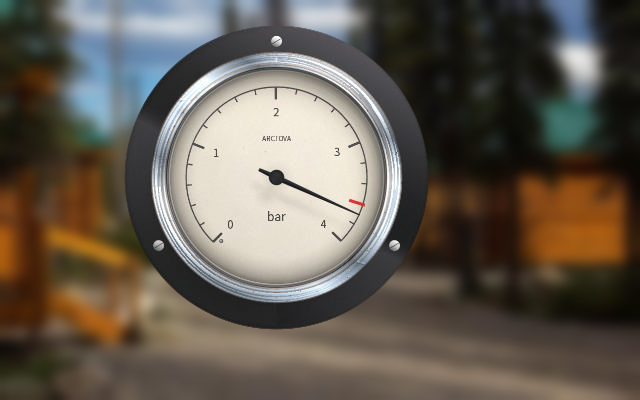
3.7 bar
